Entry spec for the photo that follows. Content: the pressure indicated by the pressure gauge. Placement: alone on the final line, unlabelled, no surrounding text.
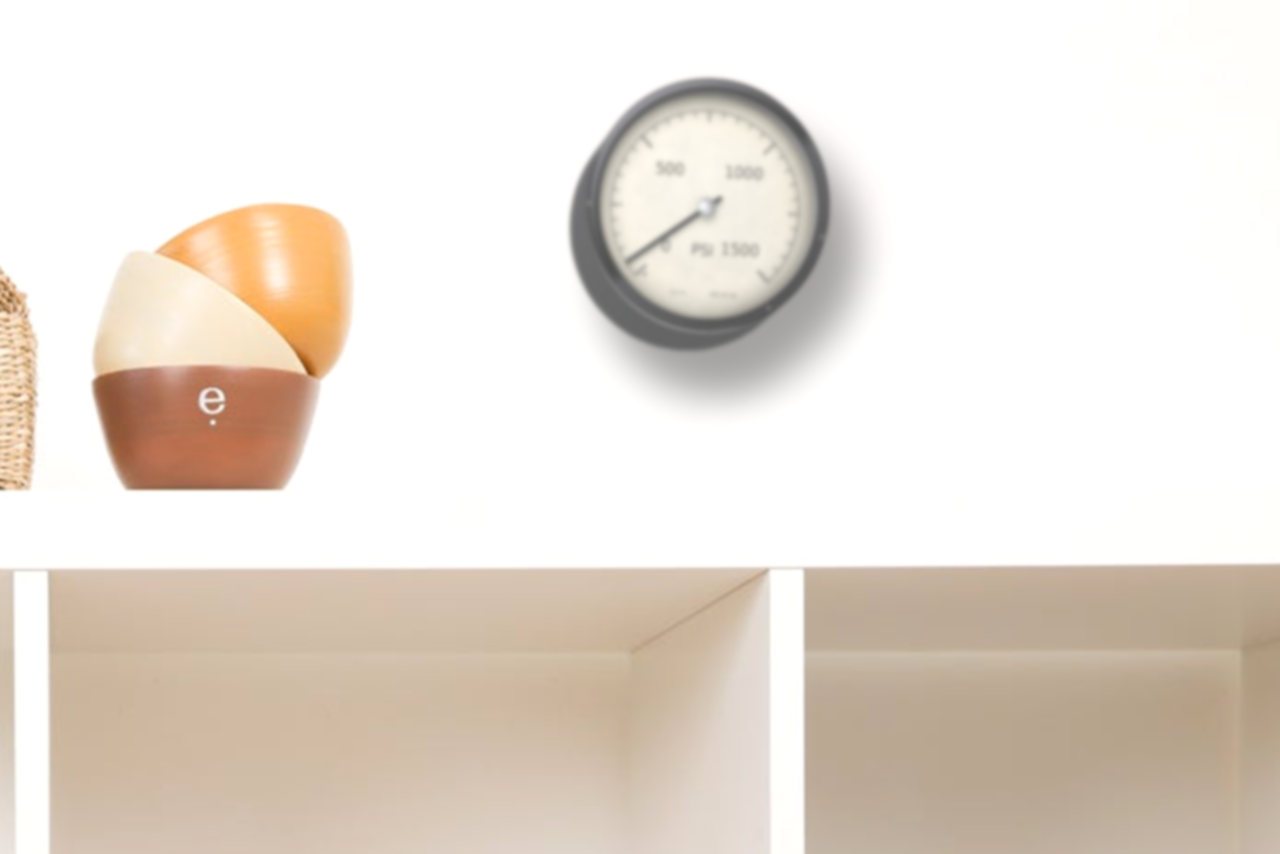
50 psi
